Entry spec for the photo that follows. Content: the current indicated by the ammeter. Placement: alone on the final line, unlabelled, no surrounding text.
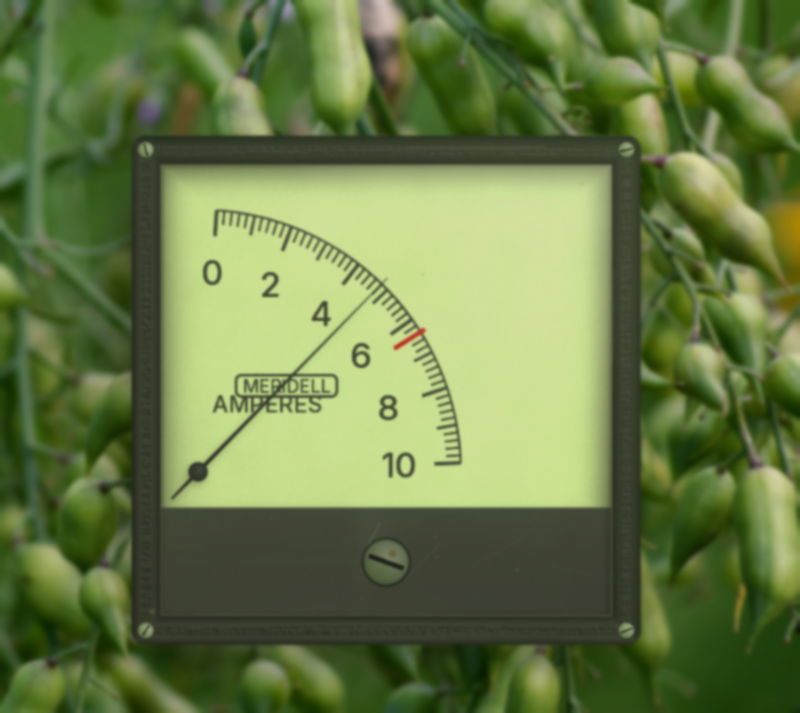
4.8 A
